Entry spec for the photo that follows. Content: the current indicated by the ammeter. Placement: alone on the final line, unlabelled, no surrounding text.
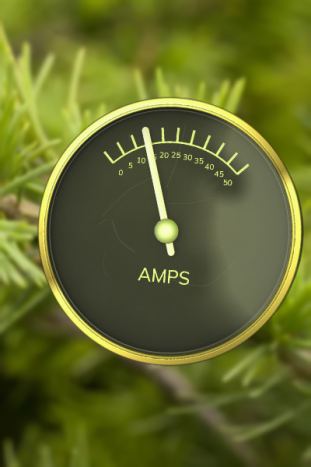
15 A
